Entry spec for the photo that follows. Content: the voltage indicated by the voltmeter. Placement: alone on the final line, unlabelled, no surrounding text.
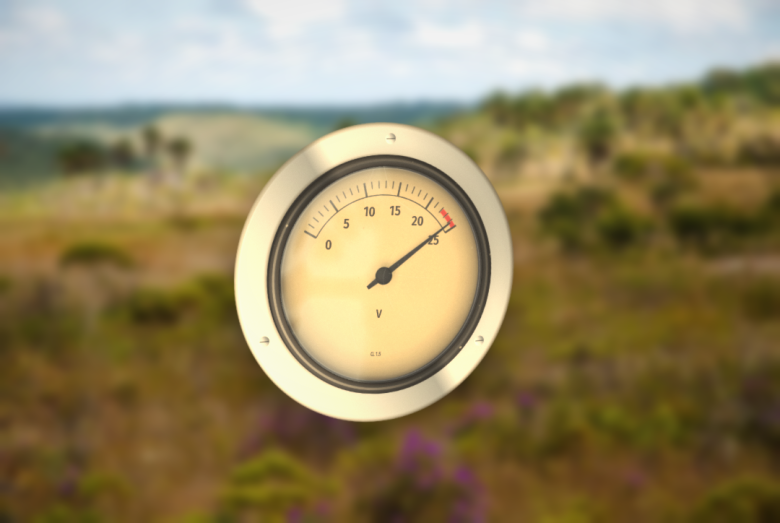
24 V
